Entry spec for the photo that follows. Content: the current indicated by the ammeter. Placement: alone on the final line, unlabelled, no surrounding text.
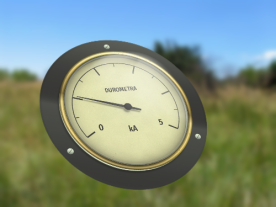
1 kA
